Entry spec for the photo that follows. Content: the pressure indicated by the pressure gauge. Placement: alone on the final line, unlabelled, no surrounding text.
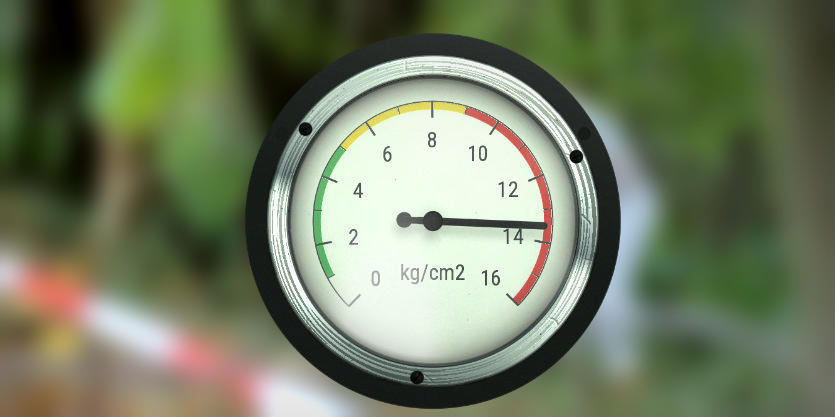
13.5 kg/cm²
